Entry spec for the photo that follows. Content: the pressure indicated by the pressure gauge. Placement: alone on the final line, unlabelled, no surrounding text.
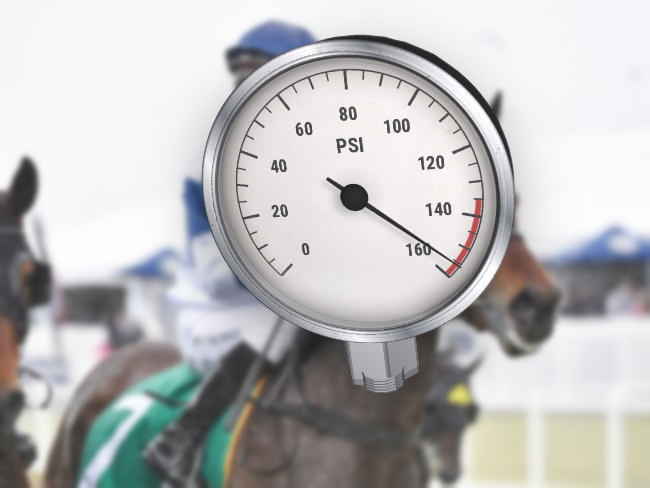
155 psi
